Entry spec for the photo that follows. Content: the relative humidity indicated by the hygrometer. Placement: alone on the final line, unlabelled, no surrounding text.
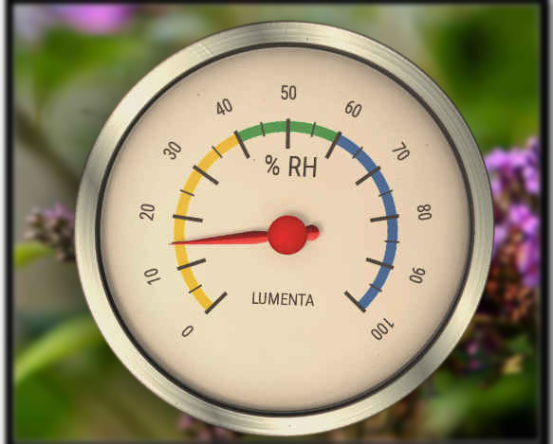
15 %
